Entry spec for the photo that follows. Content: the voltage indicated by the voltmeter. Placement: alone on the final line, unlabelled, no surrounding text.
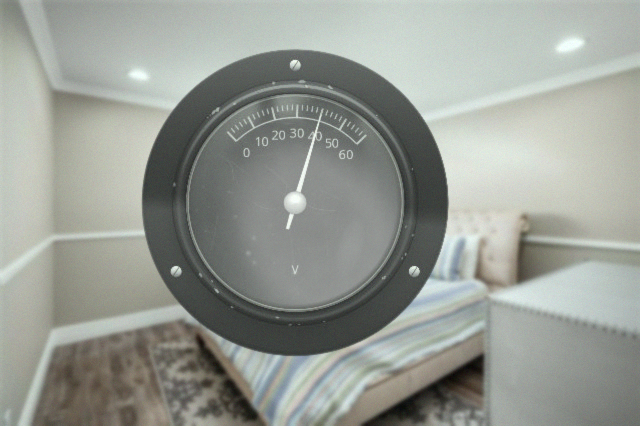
40 V
